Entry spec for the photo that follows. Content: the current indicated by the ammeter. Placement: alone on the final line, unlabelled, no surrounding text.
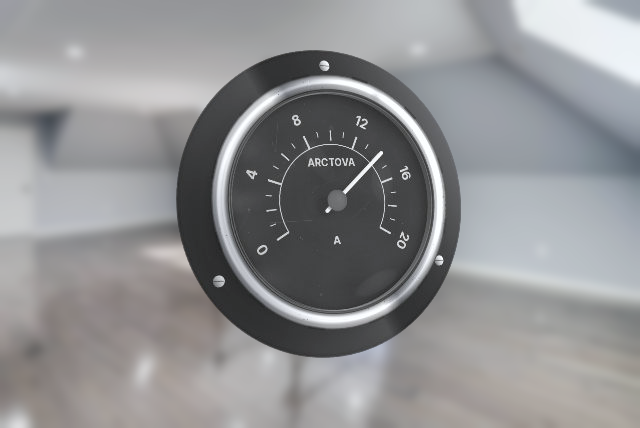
14 A
